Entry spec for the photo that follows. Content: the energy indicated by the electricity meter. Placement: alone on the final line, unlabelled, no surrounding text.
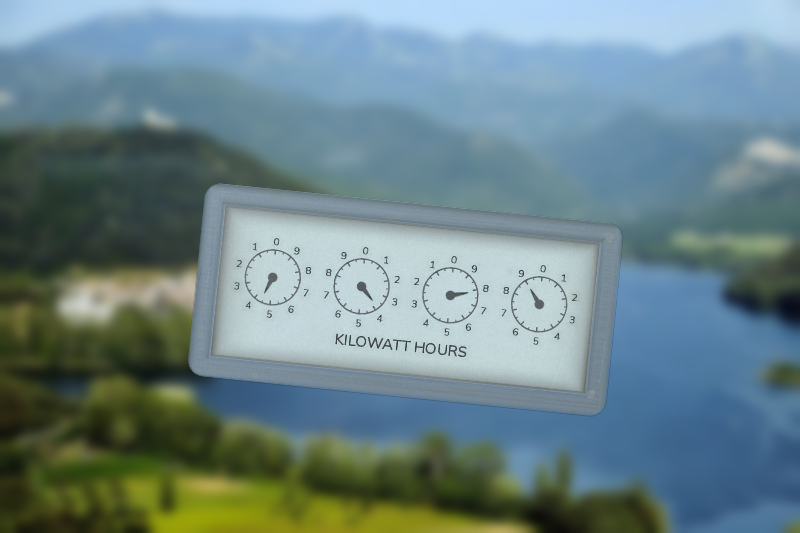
4379 kWh
